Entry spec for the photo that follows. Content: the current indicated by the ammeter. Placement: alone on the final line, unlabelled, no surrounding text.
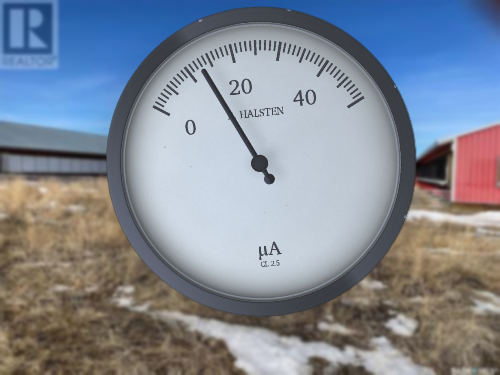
13 µA
